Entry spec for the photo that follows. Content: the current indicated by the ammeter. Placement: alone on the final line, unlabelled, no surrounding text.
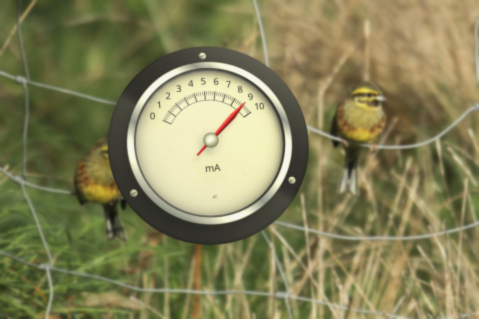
9 mA
